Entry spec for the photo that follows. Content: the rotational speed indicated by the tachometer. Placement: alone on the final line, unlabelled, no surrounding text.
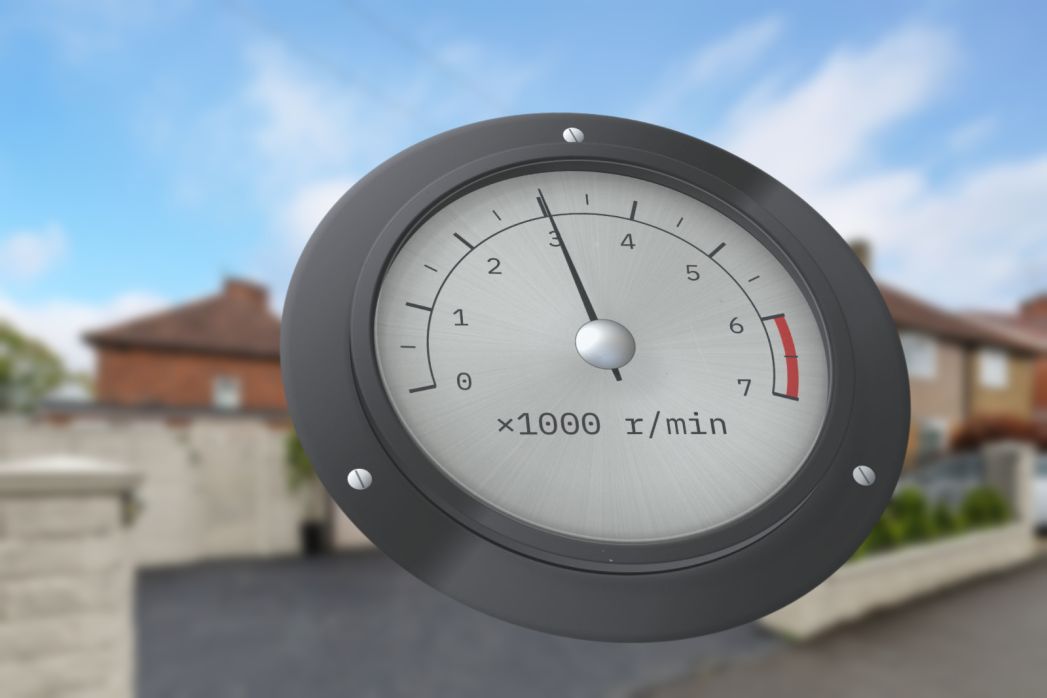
3000 rpm
